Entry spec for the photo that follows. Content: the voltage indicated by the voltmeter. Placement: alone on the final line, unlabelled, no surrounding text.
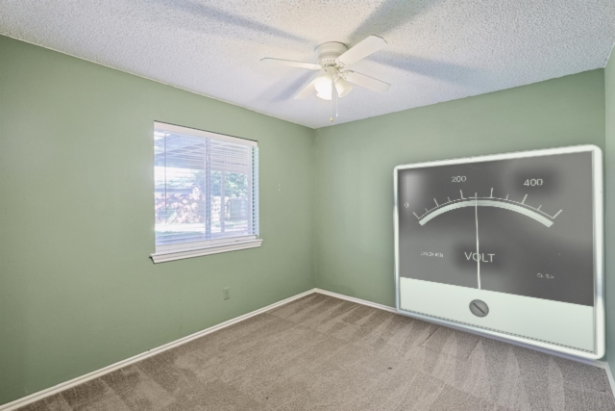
250 V
